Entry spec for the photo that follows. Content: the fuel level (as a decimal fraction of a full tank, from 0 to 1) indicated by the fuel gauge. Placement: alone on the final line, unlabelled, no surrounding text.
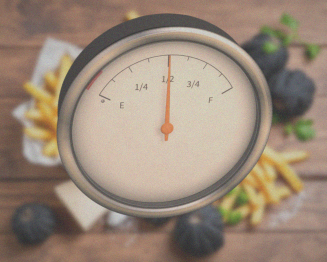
0.5
